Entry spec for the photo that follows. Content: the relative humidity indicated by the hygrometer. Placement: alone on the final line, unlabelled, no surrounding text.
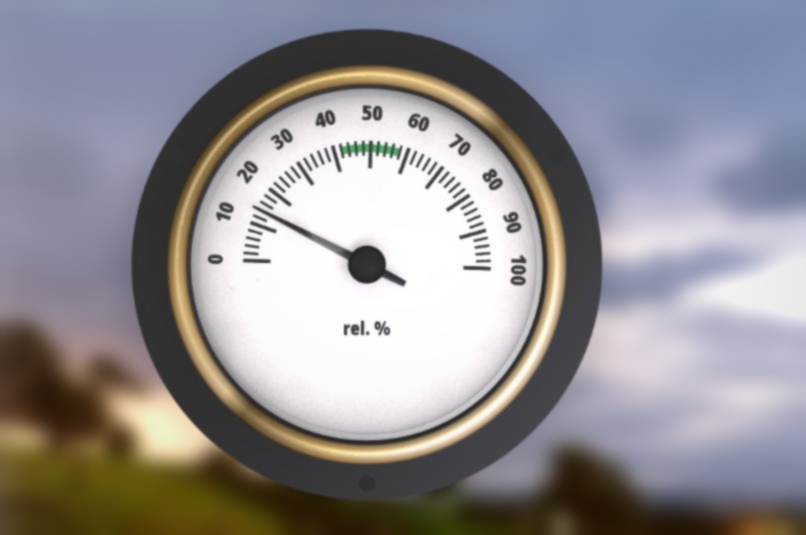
14 %
